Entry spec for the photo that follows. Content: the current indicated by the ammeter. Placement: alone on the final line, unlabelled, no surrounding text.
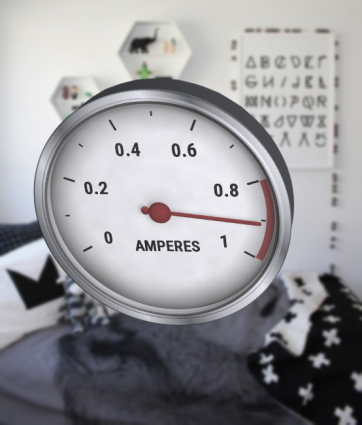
0.9 A
